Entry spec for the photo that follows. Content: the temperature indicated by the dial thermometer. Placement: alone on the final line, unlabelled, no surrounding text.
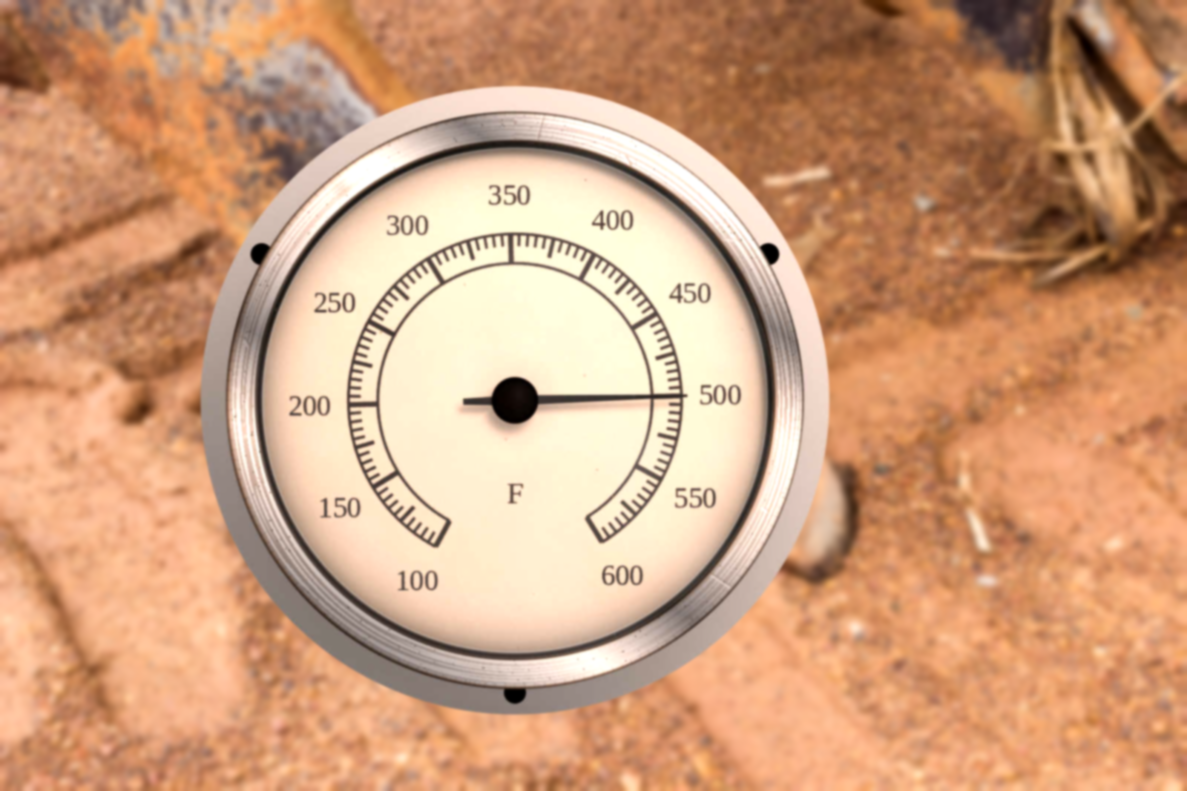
500 °F
